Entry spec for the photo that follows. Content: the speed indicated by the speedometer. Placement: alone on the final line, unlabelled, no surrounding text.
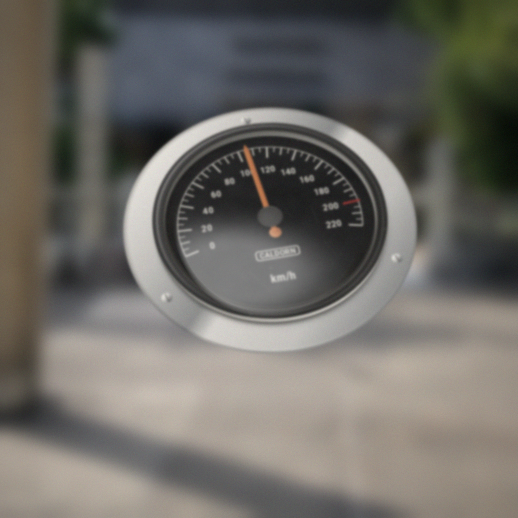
105 km/h
